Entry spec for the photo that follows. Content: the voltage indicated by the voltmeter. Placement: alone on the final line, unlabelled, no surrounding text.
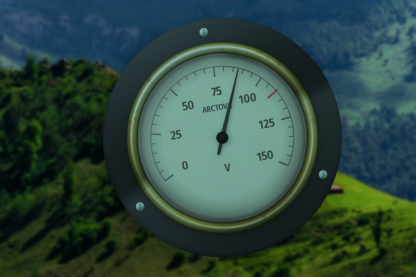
87.5 V
